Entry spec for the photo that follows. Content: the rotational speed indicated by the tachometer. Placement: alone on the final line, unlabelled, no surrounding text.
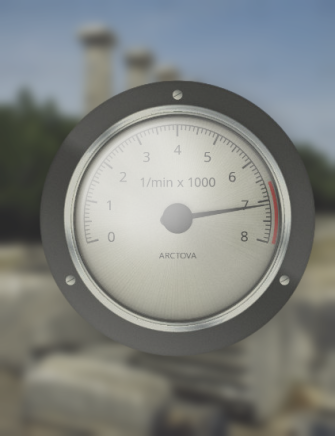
7100 rpm
